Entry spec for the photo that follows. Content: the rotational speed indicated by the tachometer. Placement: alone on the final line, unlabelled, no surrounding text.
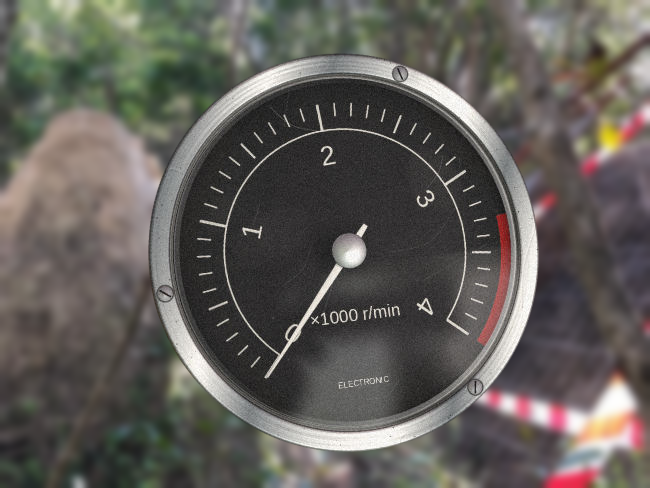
0 rpm
